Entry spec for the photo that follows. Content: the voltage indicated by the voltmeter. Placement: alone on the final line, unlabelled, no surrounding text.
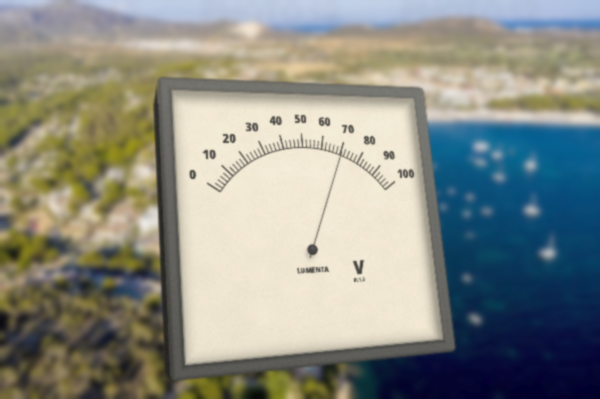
70 V
